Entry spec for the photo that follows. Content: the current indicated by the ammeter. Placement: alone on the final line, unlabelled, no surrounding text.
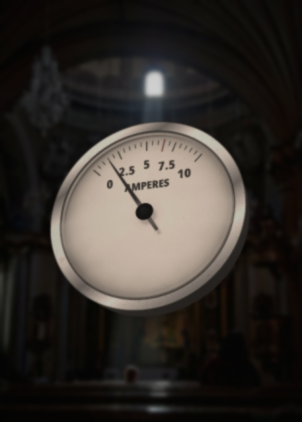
1.5 A
